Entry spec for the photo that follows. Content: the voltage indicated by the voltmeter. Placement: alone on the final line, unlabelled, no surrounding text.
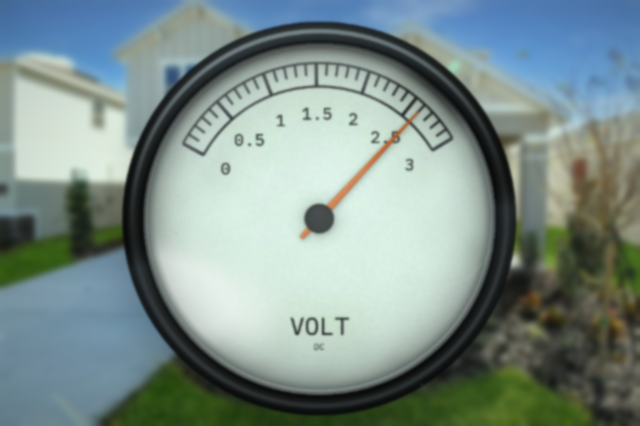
2.6 V
